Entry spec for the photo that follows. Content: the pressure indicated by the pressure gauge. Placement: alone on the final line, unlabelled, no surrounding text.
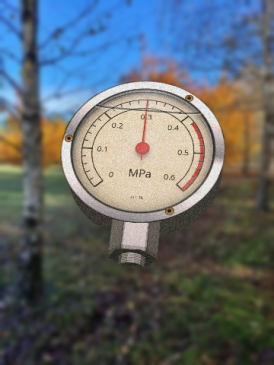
0.3 MPa
